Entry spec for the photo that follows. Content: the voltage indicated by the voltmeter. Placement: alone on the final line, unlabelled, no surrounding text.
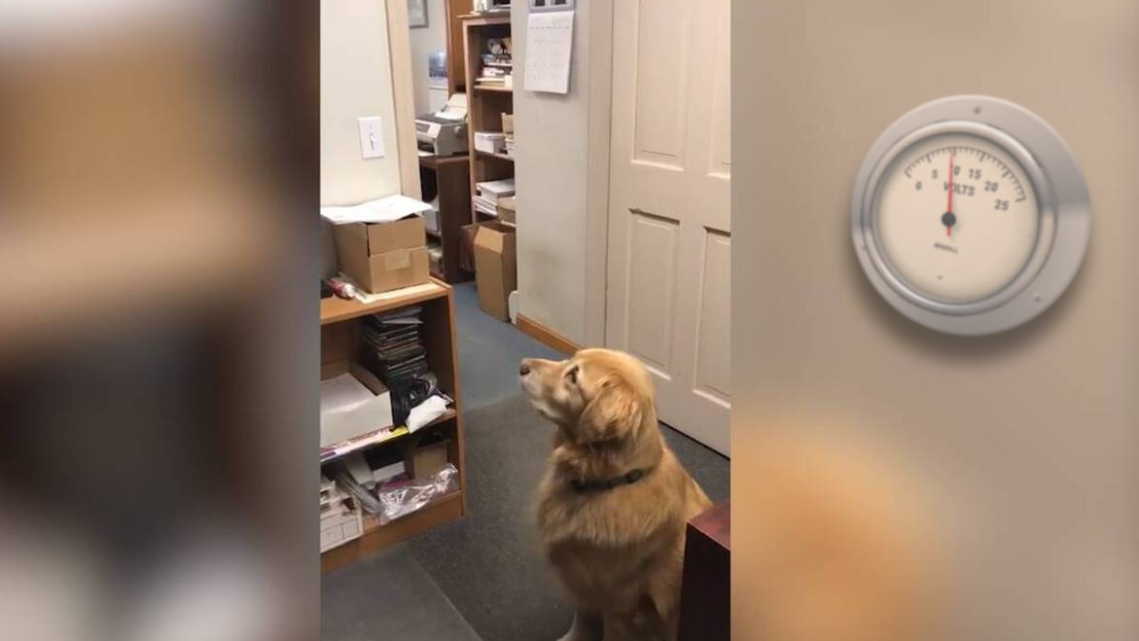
10 V
